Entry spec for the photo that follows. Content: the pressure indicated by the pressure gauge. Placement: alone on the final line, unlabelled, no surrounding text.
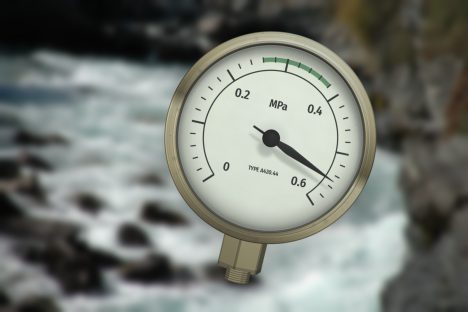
0.55 MPa
